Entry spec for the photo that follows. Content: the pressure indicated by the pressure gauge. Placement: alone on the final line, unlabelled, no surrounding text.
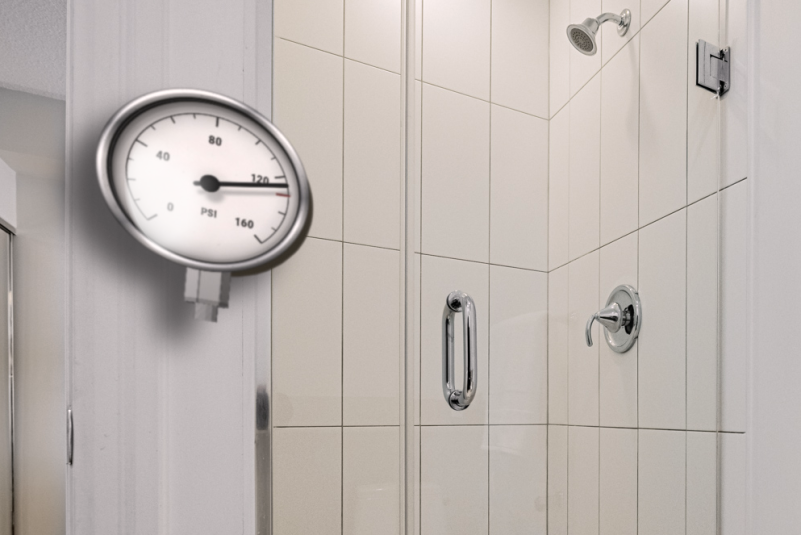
125 psi
